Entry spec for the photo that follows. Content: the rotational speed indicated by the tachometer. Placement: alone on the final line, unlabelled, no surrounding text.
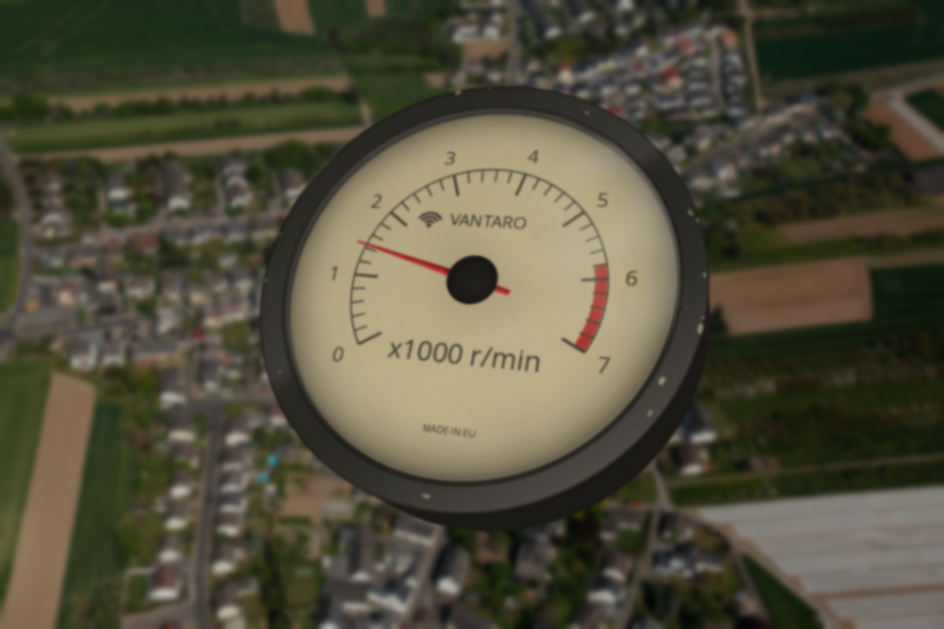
1400 rpm
